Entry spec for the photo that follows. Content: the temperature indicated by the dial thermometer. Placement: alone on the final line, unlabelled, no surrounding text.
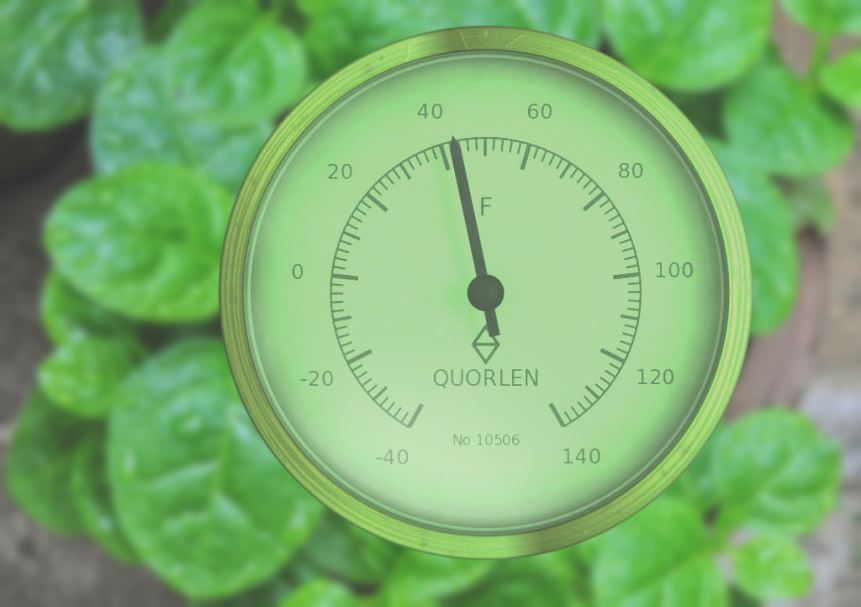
43 °F
